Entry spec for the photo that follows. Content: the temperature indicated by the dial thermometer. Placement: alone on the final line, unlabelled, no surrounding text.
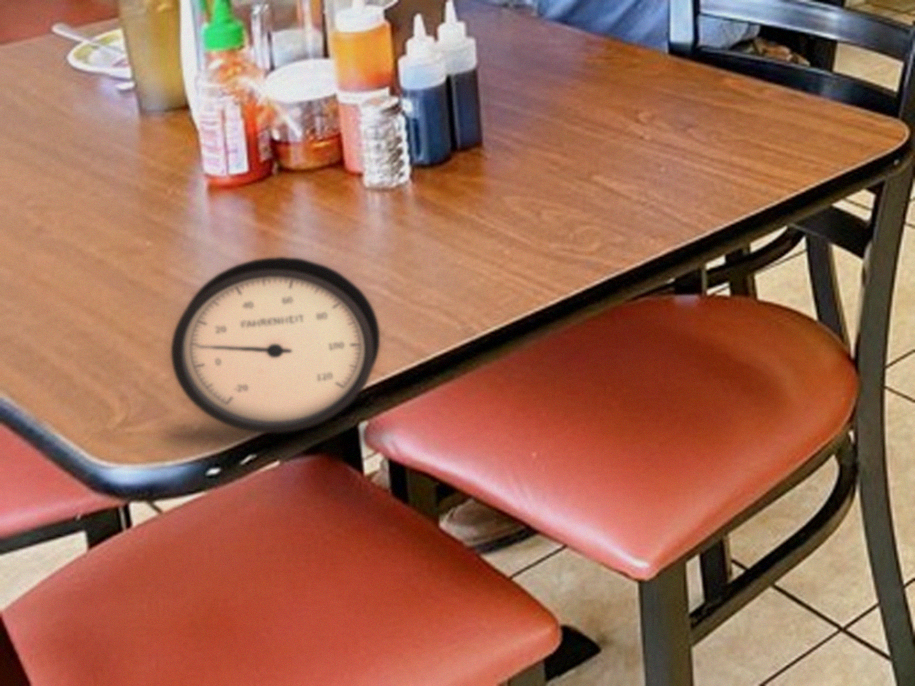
10 °F
